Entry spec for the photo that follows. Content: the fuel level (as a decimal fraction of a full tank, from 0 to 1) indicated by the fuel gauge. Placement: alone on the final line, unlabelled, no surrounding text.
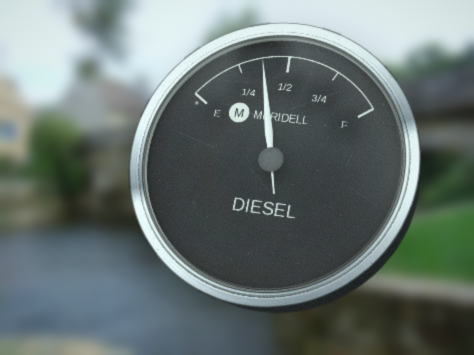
0.375
